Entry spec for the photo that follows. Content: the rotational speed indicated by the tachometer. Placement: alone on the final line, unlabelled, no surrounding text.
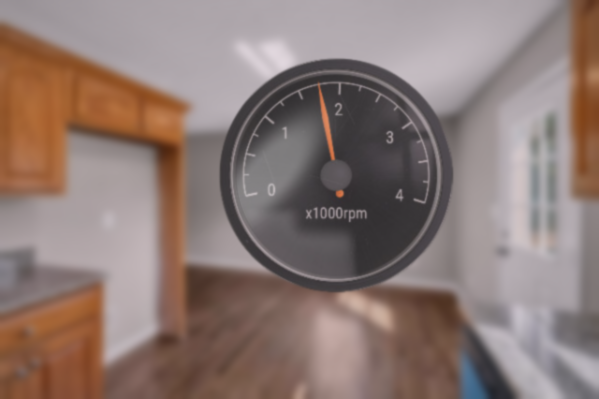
1750 rpm
